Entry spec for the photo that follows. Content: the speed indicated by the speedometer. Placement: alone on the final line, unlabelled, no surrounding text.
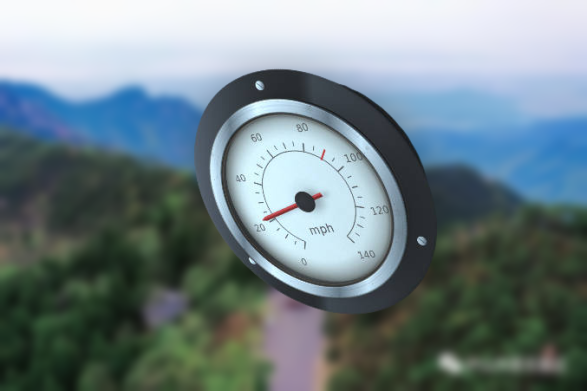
22.5 mph
